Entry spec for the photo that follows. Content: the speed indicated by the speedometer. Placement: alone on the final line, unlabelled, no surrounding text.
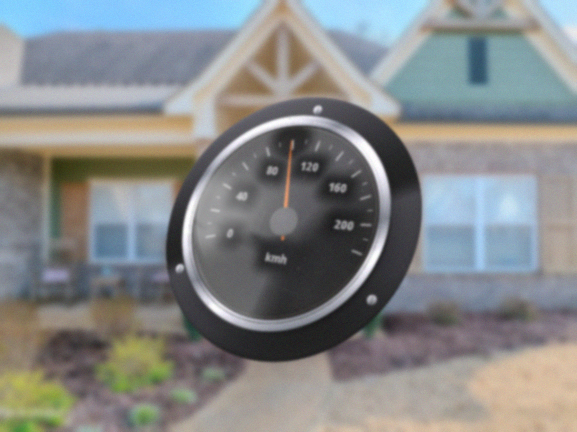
100 km/h
